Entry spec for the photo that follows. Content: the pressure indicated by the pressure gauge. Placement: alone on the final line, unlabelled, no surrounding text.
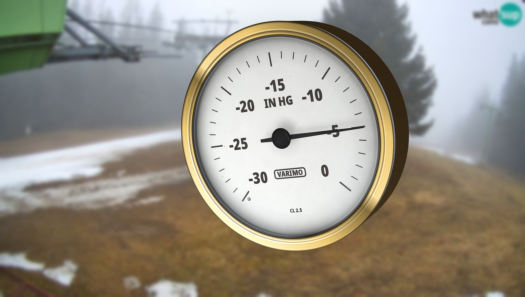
-5 inHg
